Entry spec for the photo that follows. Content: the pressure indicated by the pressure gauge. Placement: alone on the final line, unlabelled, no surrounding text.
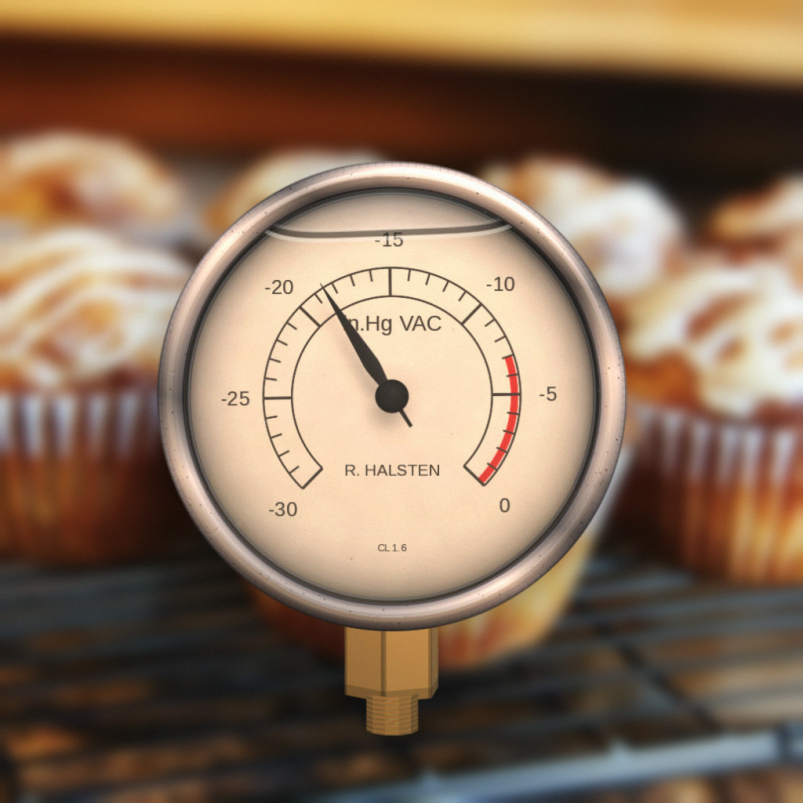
-18.5 inHg
